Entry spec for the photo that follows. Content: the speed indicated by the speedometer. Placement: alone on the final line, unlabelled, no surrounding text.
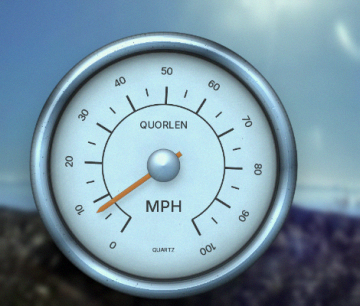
7.5 mph
